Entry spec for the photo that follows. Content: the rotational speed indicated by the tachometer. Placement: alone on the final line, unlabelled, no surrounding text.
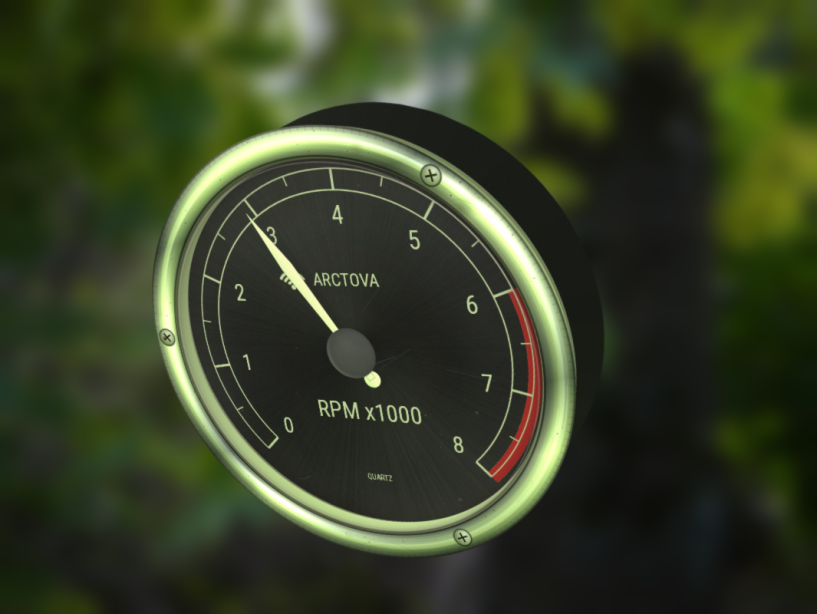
3000 rpm
